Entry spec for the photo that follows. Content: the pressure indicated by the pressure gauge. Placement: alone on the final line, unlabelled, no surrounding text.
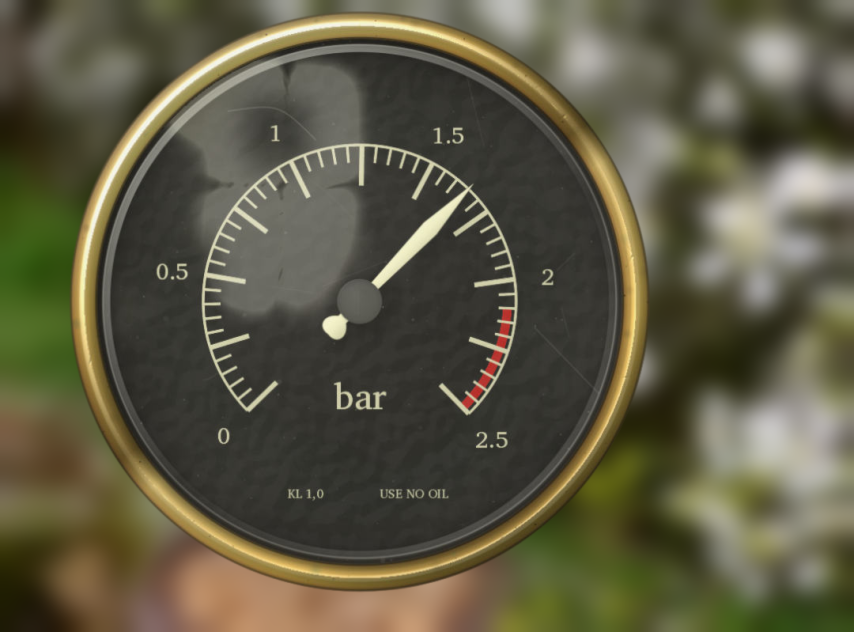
1.65 bar
